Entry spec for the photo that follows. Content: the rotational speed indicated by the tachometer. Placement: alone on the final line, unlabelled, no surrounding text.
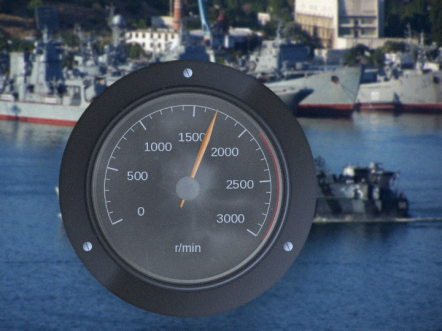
1700 rpm
